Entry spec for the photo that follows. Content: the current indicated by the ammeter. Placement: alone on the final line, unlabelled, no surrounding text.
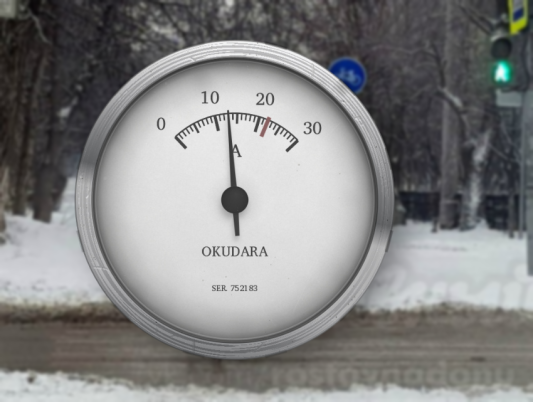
13 A
